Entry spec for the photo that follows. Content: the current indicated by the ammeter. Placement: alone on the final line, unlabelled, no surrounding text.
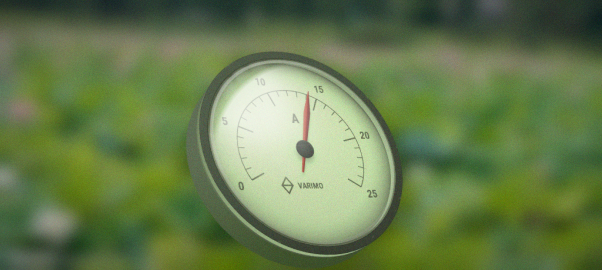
14 A
